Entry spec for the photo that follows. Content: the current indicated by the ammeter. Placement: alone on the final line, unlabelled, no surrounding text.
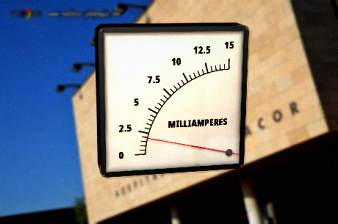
2 mA
